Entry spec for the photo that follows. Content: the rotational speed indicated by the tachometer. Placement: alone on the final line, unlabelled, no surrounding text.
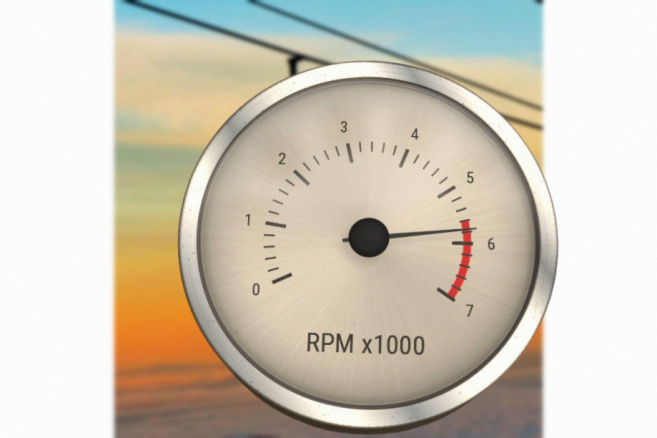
5800 rpm
